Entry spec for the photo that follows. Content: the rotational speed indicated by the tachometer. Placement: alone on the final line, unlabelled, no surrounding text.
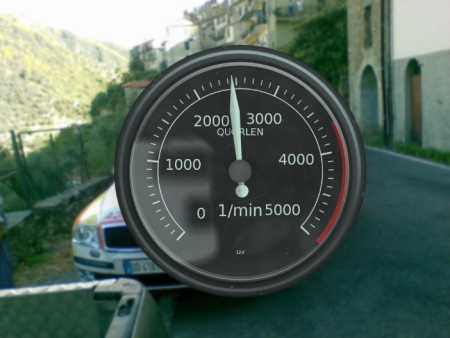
2450 rpm
